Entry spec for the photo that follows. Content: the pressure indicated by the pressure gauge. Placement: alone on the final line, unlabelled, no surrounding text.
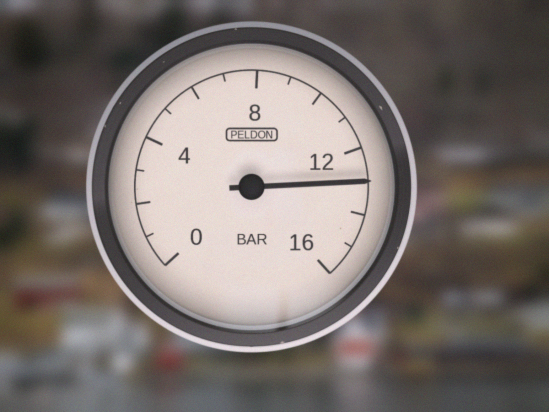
13 bar
